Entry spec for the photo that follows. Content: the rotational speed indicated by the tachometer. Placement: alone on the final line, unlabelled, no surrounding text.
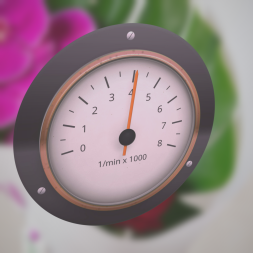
4000 rpm
